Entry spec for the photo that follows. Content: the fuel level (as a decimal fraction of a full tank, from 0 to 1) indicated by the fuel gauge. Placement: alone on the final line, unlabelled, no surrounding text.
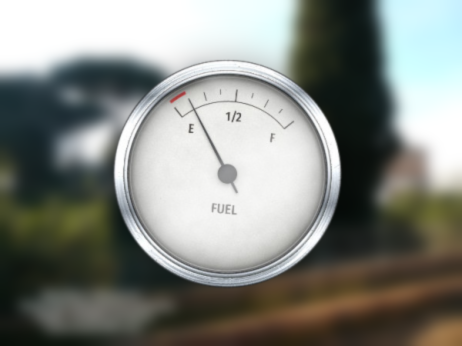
0.125
